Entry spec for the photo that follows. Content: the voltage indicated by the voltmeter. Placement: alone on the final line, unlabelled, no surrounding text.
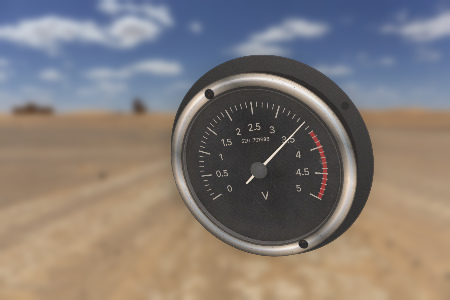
3.5 V
